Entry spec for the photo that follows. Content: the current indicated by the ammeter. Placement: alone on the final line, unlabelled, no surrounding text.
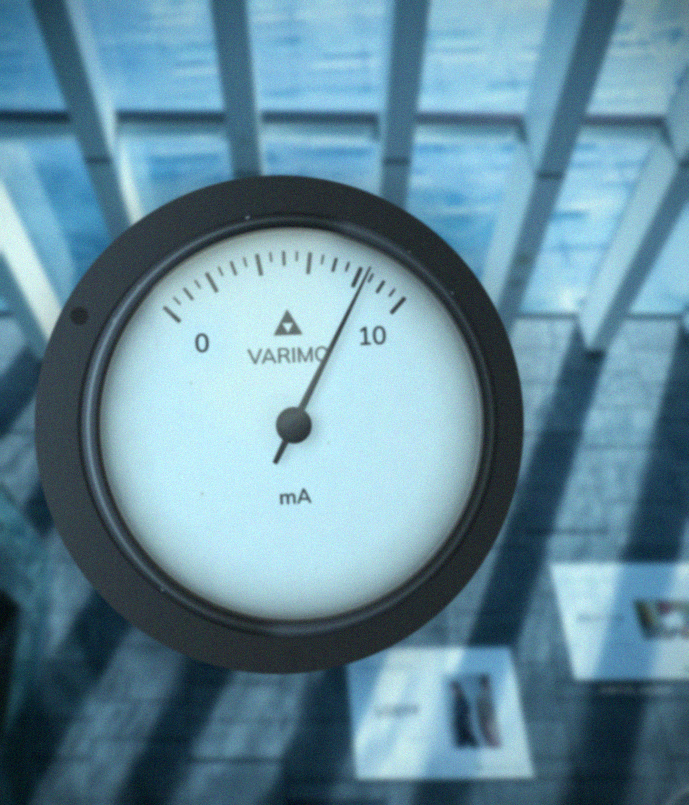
8.25 mA
